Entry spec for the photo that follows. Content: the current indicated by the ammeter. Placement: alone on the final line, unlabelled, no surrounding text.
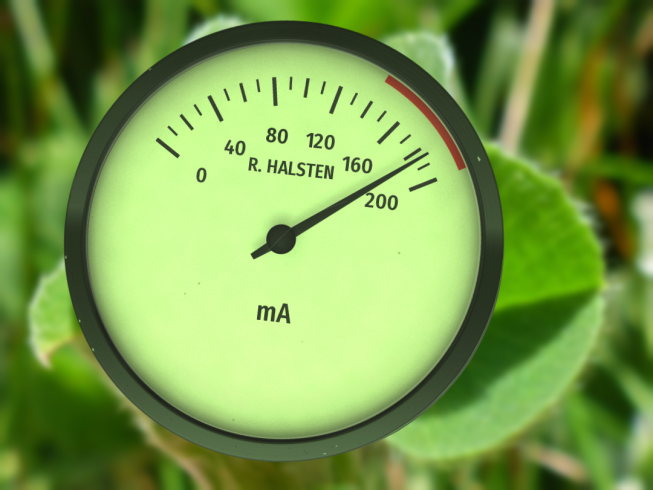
185 mA
